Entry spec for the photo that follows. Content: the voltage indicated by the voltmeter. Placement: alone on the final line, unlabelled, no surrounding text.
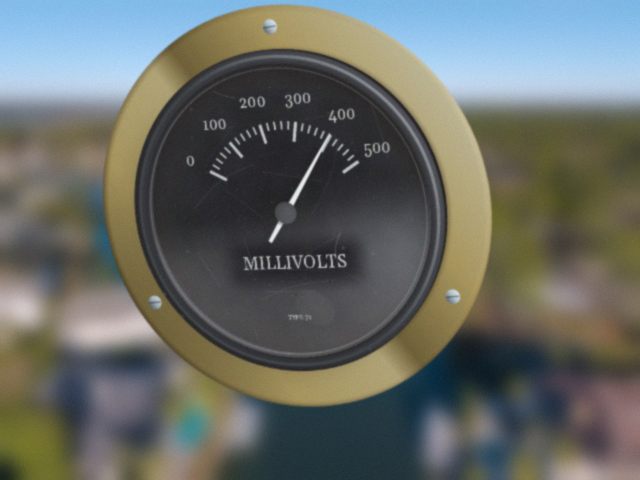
400 mV
